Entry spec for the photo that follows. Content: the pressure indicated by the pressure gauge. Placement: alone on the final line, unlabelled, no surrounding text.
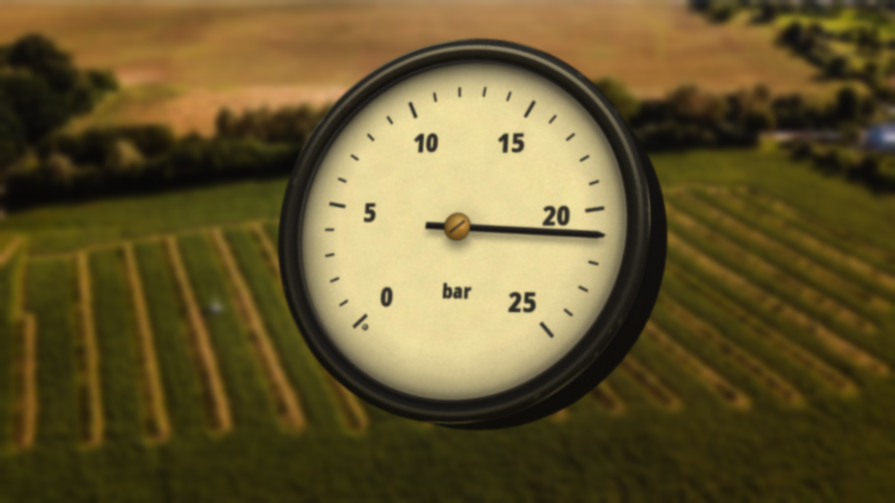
21 bar
